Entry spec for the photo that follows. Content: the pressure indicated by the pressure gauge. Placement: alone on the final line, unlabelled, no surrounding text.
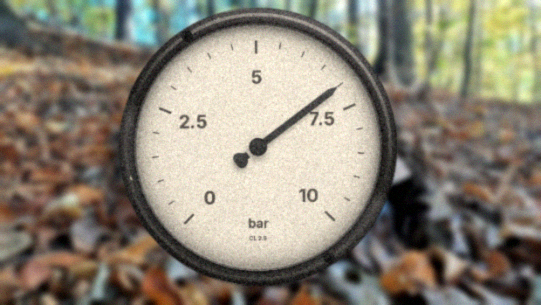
7 bar
